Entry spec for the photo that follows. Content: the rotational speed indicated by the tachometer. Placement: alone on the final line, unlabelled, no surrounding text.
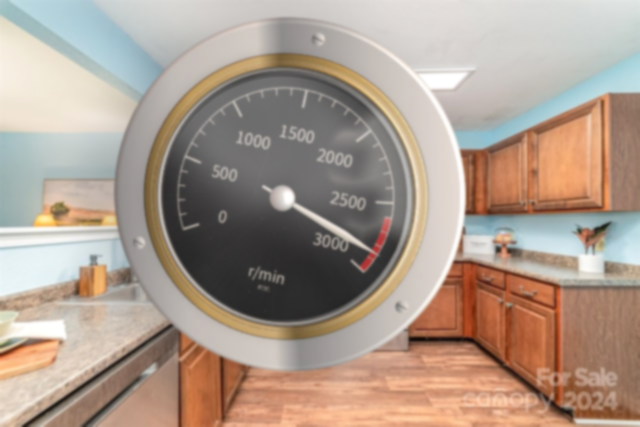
2850 rpm
